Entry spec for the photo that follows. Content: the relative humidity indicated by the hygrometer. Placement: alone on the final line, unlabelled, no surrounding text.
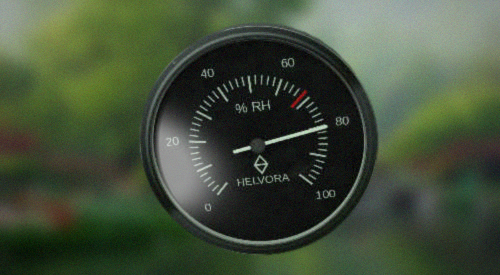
80 %
